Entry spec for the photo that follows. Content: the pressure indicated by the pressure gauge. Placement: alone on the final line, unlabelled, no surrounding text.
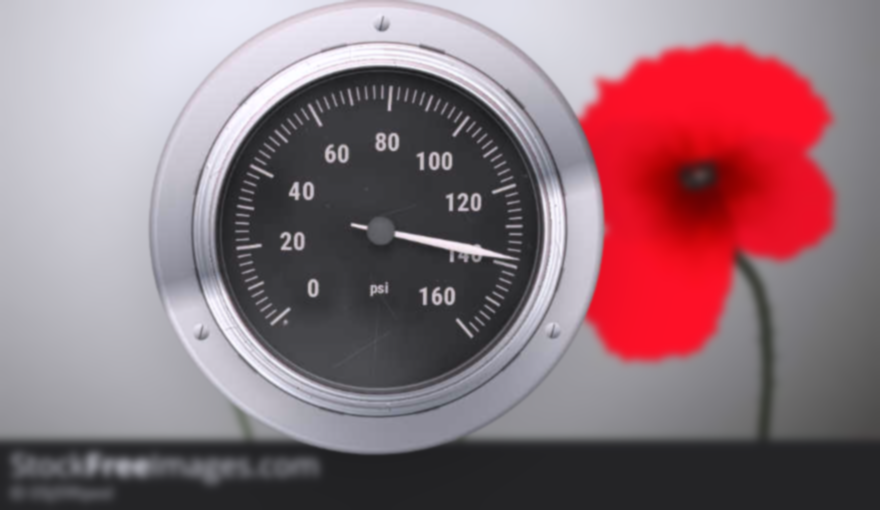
138 psi
